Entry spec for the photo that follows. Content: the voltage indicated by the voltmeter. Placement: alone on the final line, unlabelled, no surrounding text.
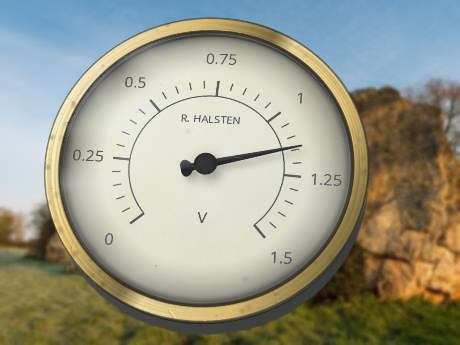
1.15 V
